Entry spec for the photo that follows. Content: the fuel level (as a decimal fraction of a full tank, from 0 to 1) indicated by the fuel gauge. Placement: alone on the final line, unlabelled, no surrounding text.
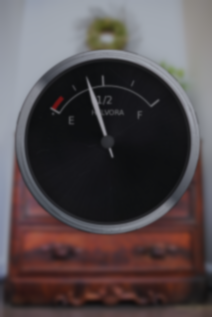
0.375
